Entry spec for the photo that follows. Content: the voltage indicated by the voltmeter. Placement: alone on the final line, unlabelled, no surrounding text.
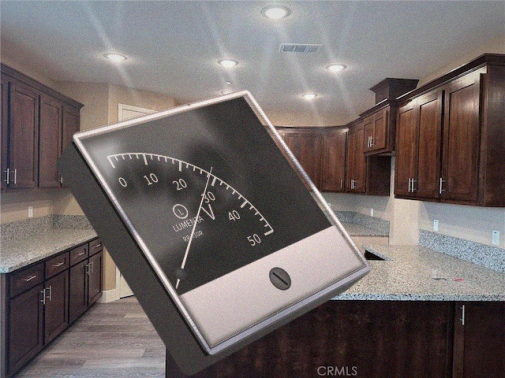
28 V
